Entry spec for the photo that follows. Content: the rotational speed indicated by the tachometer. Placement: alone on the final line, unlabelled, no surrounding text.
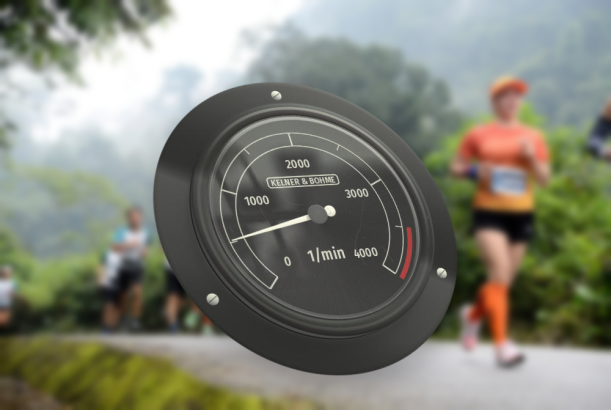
500 rpm
